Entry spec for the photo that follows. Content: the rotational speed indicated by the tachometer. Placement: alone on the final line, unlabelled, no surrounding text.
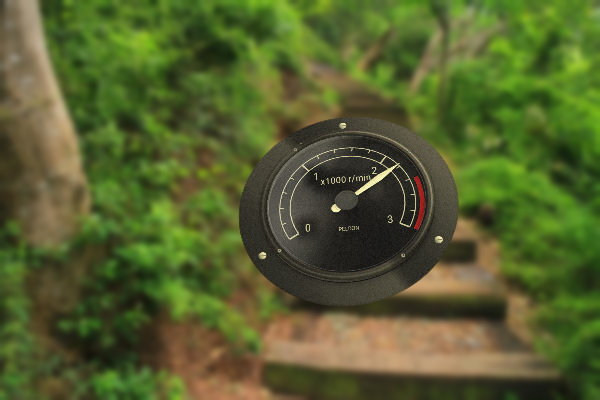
2200 rpm
